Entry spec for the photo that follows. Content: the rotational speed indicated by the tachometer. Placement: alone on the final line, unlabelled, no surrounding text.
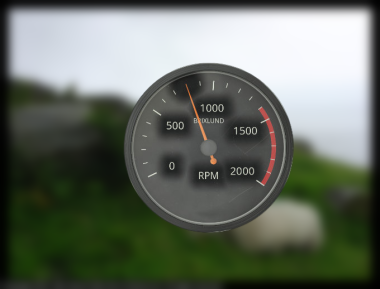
800 rpm
